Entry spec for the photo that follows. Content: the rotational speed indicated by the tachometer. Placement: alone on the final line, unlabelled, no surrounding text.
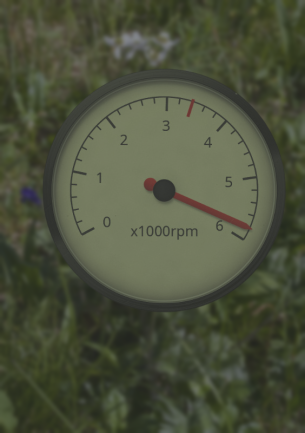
5800 rpm
